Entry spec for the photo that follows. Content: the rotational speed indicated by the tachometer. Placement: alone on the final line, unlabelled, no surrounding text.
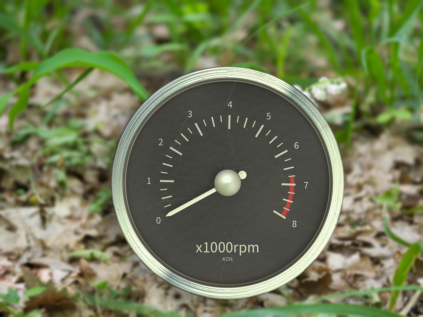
0 rpm
